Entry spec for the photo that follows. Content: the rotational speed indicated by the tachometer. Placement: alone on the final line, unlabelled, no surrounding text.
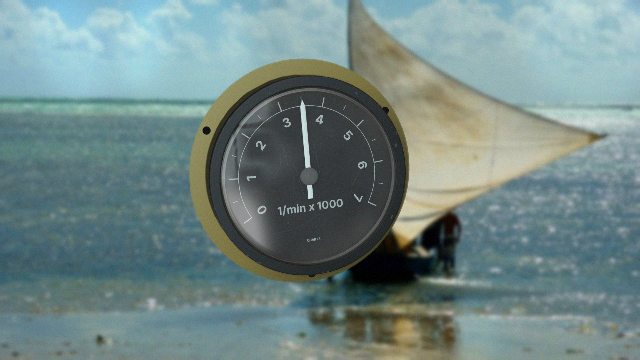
3500 rpm
